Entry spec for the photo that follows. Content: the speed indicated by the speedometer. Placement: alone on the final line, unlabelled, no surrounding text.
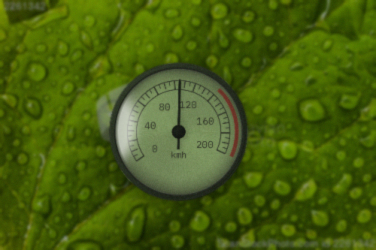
105 km/h
